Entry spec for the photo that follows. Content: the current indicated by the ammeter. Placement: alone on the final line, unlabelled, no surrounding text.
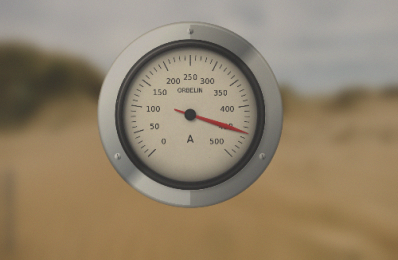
450 A
